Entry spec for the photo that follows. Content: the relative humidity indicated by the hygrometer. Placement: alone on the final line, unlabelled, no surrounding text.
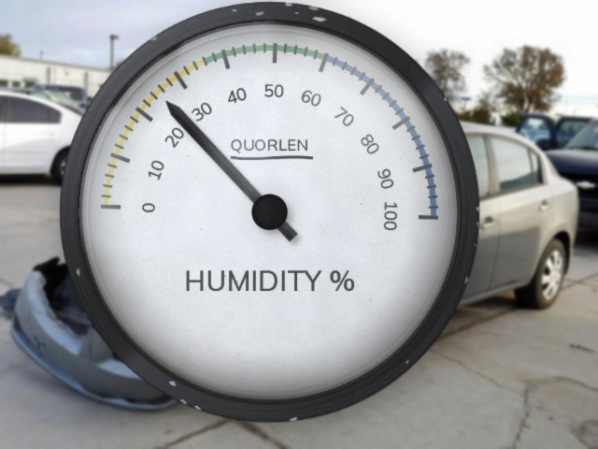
25 %
